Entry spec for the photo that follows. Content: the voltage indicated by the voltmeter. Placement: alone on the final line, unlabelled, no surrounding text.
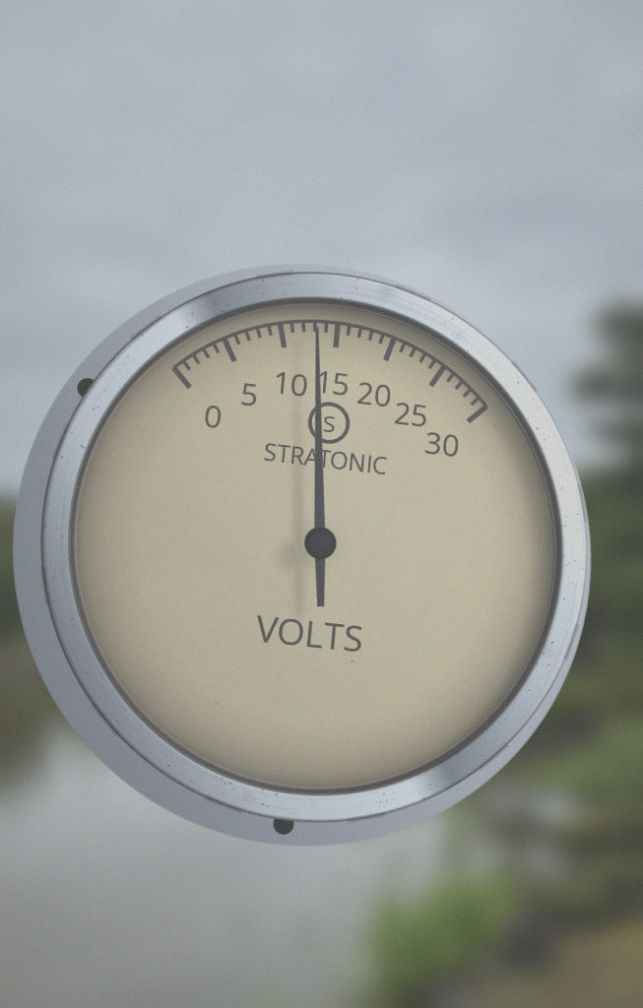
13 V
